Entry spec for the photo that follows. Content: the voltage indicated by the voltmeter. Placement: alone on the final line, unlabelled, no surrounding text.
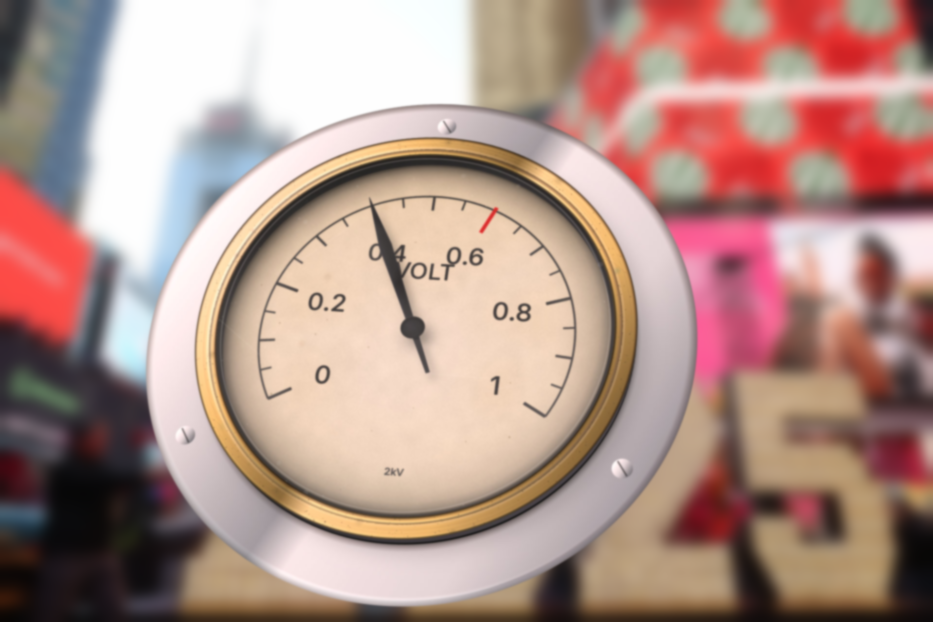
0.4 V
